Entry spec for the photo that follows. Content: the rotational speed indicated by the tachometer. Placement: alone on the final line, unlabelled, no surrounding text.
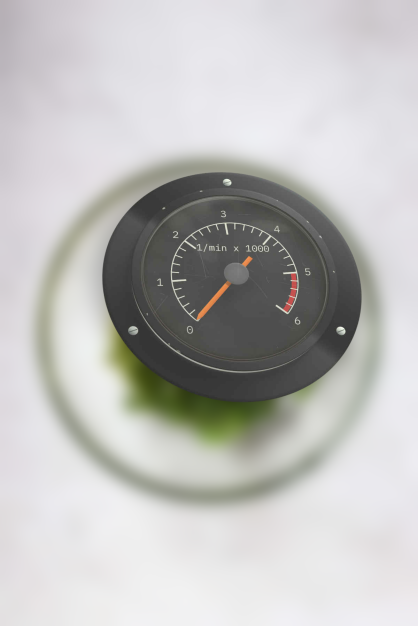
0 rpm
